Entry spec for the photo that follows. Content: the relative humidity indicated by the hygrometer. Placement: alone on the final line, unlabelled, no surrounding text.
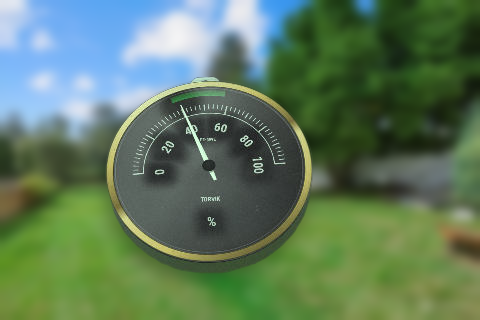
40 %
